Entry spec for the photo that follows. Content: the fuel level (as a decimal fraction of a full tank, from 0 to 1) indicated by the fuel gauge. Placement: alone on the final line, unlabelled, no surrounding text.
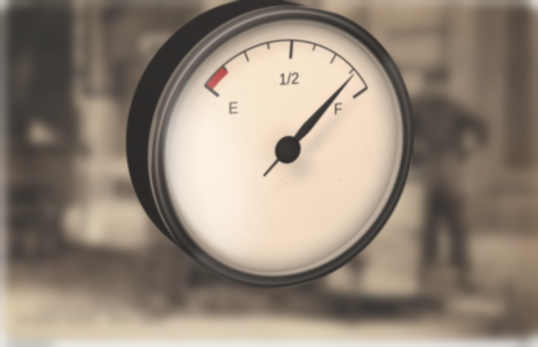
0.875
